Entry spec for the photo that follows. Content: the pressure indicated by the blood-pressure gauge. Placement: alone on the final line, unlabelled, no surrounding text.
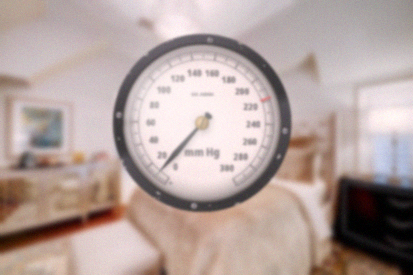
10 mmHg
